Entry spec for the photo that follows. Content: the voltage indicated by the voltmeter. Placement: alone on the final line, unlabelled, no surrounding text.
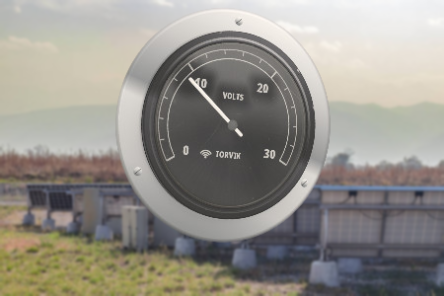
9 V
